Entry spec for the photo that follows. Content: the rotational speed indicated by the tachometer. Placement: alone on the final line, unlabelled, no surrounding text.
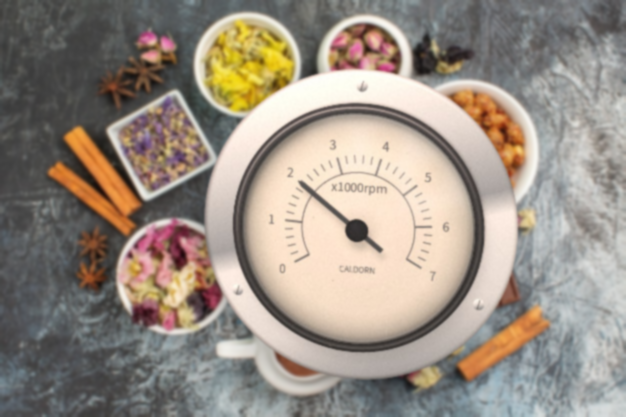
2000 rpm
